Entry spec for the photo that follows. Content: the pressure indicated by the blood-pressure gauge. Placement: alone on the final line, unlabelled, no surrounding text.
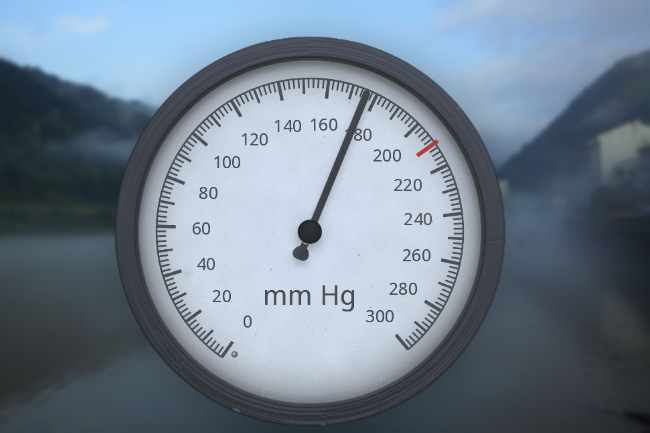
176 mmHg
